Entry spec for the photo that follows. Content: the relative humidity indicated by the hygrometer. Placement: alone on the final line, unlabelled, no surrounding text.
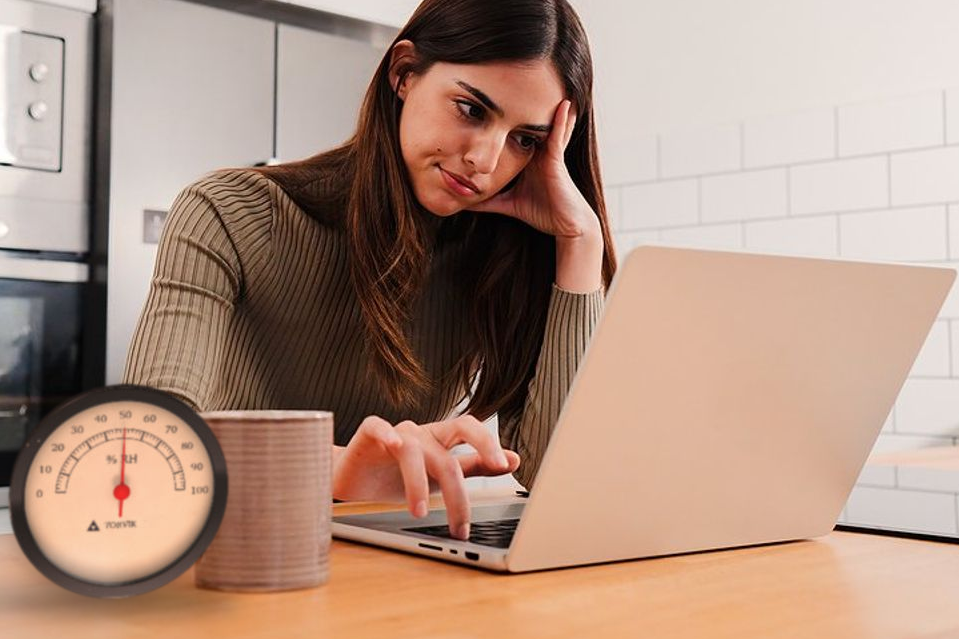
50 %
